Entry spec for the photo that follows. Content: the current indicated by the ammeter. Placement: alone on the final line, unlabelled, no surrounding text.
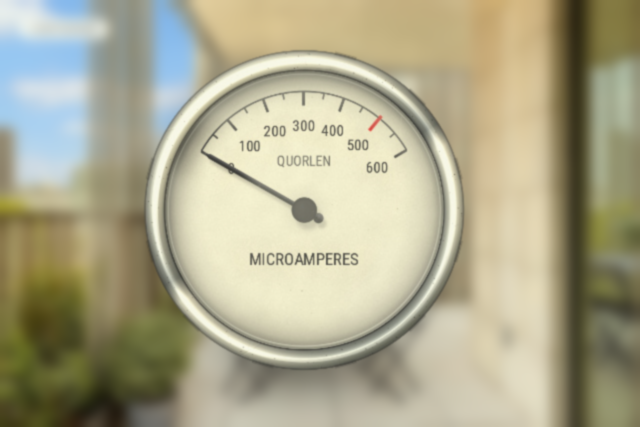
0 µA
